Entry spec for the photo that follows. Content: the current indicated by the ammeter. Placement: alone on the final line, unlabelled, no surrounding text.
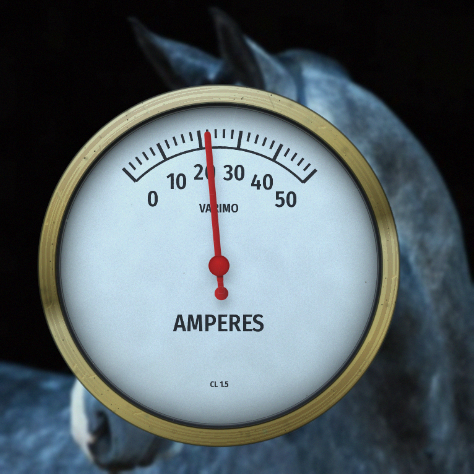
22 A
